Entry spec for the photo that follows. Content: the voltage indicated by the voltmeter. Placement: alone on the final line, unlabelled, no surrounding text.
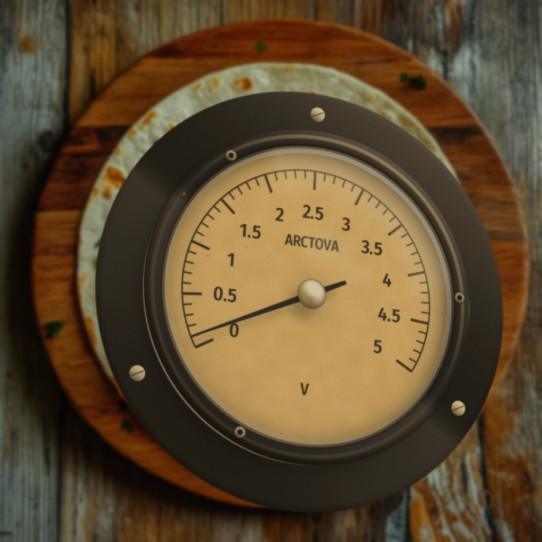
0.1 V
